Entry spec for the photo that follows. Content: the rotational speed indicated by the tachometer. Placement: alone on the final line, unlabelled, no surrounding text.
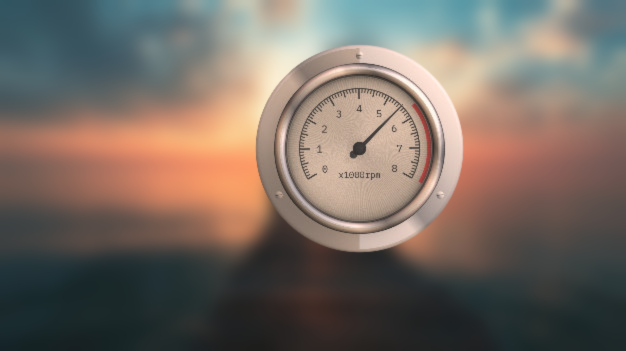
5500 rpm
